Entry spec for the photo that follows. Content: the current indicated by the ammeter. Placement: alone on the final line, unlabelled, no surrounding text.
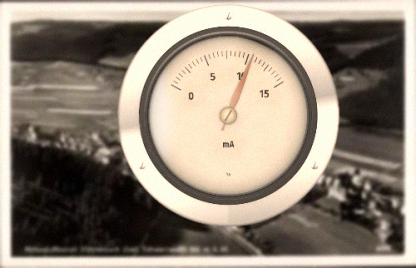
10.5 mA
